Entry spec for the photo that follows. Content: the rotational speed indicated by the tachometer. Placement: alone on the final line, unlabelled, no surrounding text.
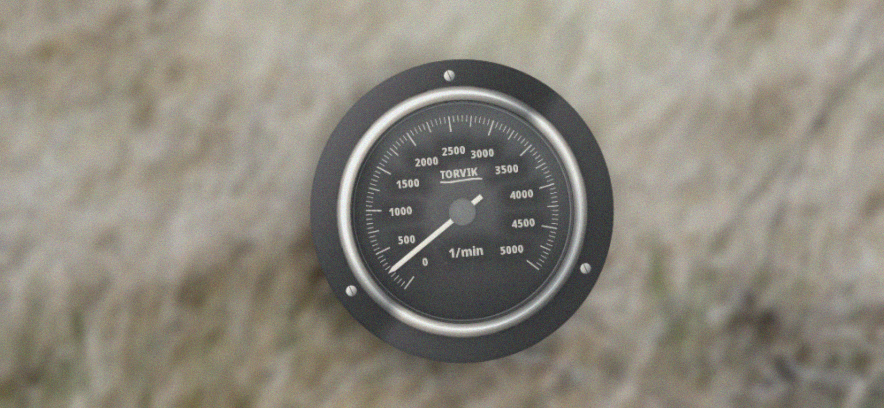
250 rpm
